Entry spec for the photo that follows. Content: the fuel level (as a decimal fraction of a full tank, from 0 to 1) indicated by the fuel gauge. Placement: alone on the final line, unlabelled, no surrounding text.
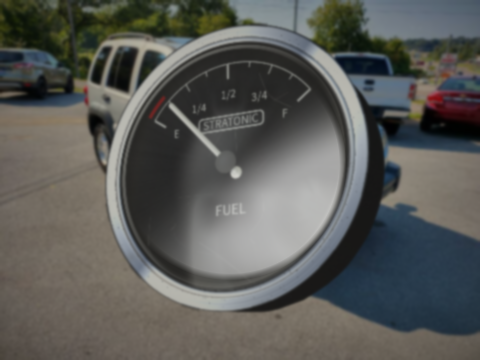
0.125
